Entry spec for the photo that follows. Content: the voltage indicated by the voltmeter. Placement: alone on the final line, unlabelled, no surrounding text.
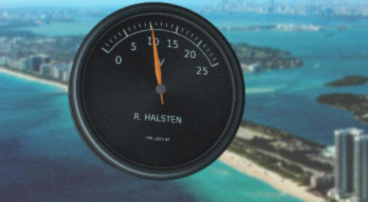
10 V
